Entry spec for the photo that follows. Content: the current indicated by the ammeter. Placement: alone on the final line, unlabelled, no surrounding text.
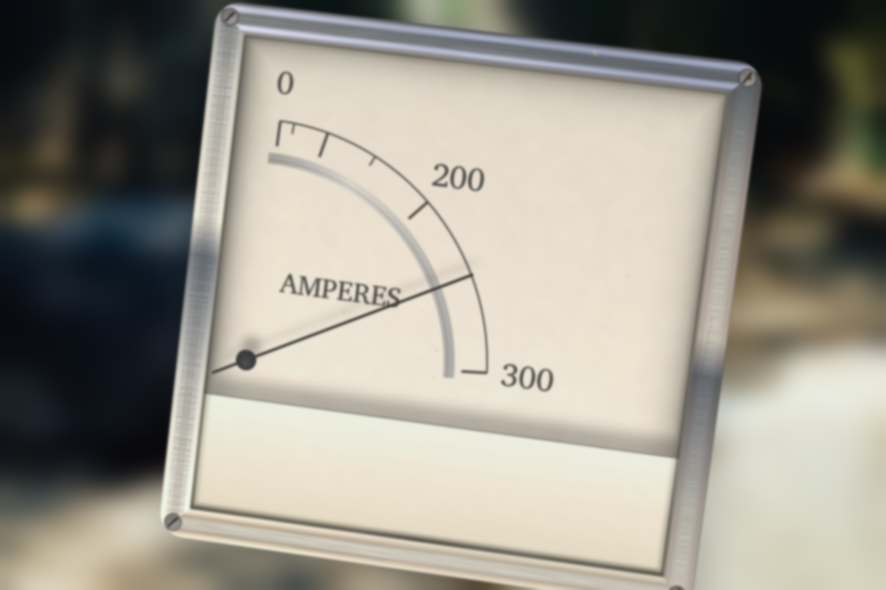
250 A
